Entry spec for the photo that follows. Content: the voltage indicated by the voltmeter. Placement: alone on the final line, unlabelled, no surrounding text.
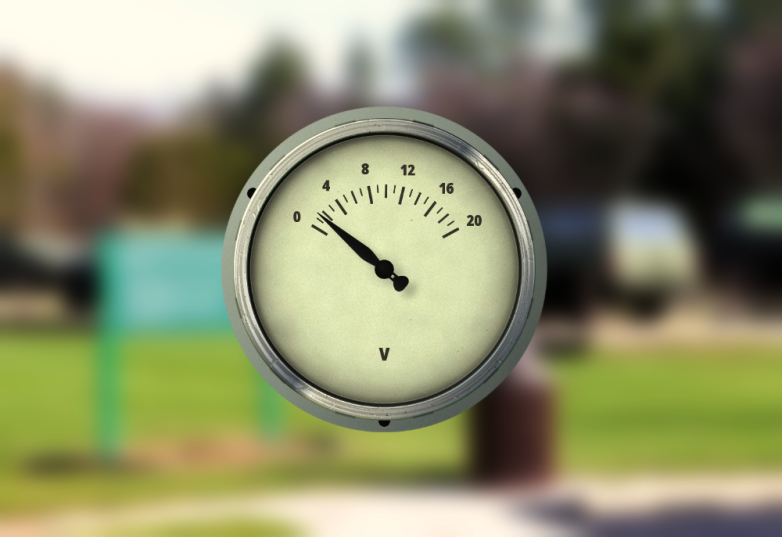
1.5 V
